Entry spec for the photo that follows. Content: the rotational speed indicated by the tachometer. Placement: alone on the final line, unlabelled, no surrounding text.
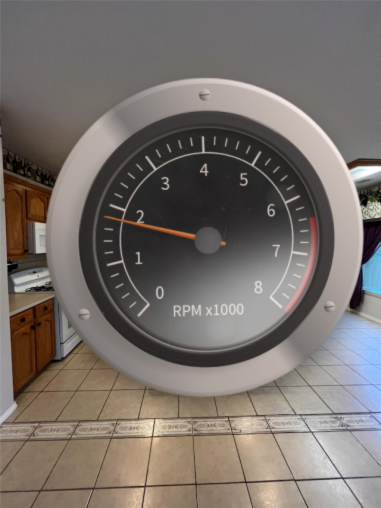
1800 rpm
